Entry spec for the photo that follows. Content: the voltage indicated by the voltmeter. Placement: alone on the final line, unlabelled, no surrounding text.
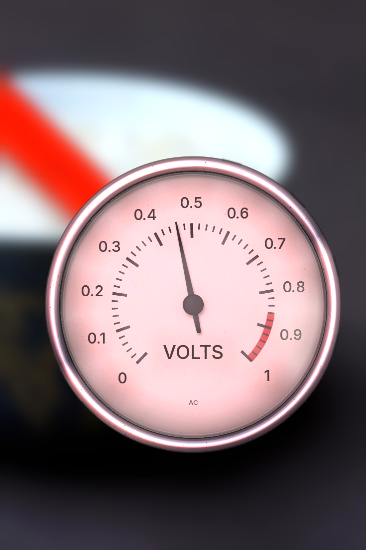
0.46 V
